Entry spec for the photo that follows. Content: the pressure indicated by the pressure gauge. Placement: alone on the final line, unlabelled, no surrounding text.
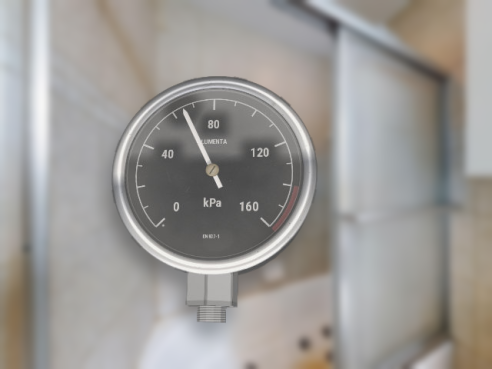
65 kPa
